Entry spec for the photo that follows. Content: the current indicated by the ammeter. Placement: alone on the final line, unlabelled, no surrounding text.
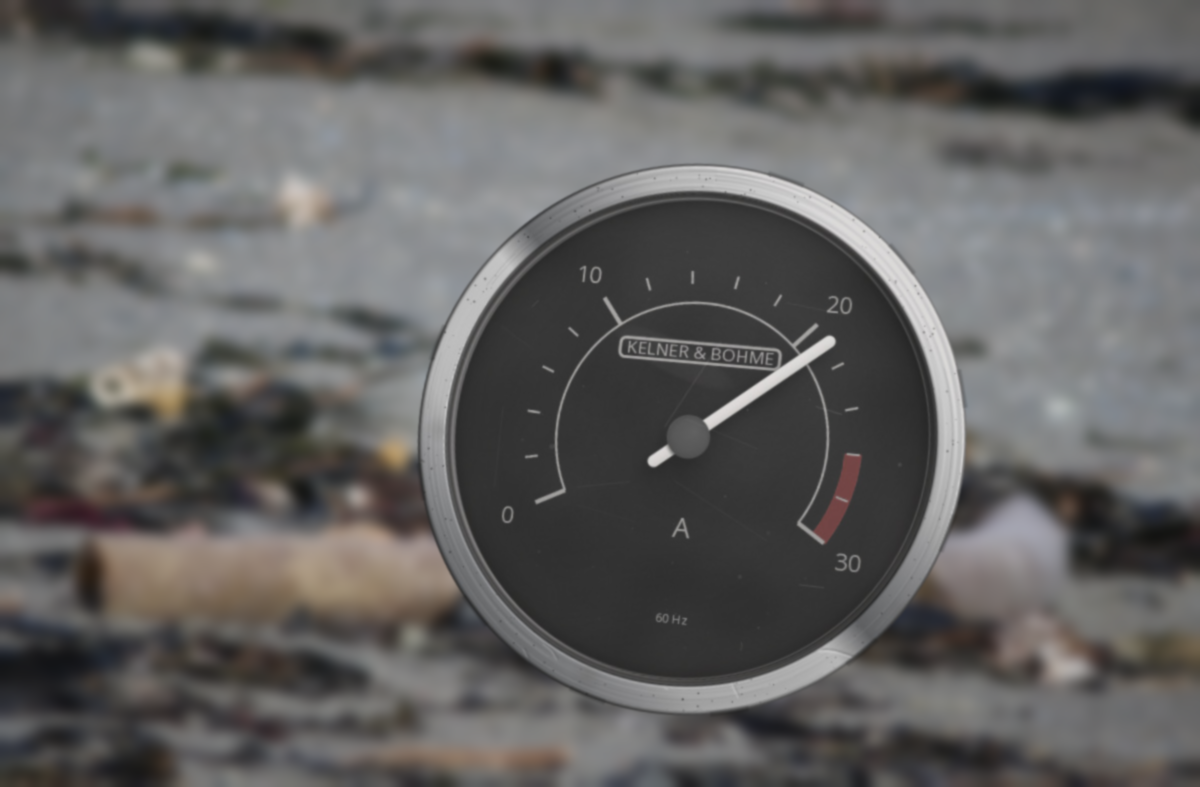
21 A
